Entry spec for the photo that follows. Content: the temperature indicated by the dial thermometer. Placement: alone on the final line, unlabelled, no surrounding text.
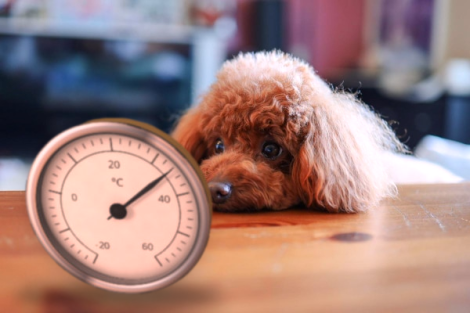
34 °C
